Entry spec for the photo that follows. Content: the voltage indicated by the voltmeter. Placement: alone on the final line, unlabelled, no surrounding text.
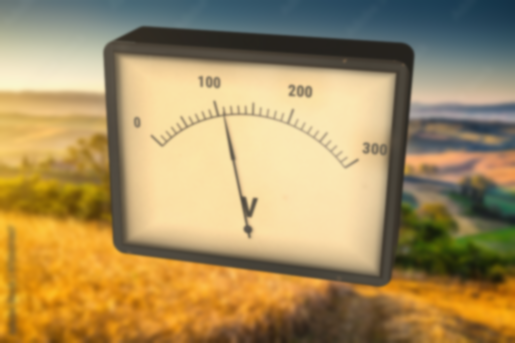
110 V
